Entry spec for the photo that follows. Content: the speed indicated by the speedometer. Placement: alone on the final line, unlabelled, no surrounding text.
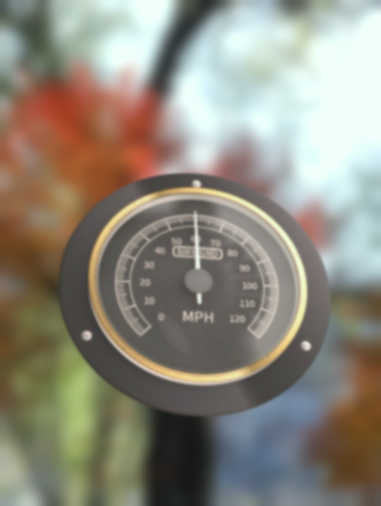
60 mph
